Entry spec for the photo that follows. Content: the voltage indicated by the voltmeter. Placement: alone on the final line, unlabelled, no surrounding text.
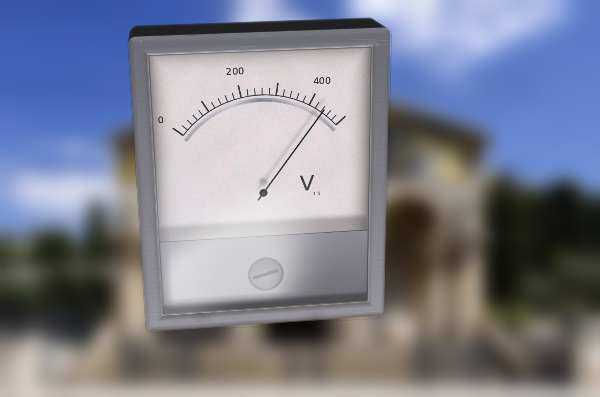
440 V
